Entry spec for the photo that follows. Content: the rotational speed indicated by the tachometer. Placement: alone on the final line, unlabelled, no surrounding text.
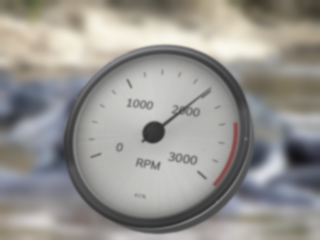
2000 rpm
